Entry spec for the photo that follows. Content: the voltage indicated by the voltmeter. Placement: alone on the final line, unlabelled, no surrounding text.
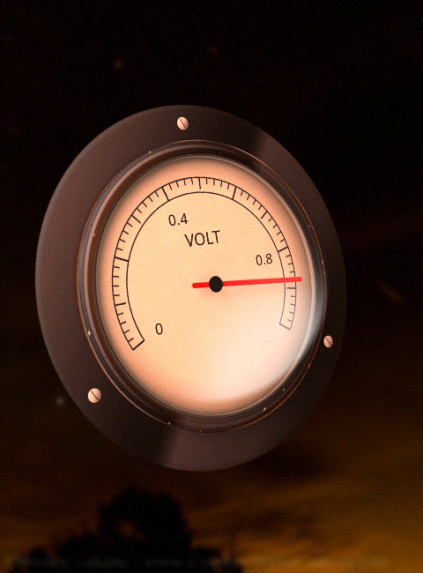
0.88 V
